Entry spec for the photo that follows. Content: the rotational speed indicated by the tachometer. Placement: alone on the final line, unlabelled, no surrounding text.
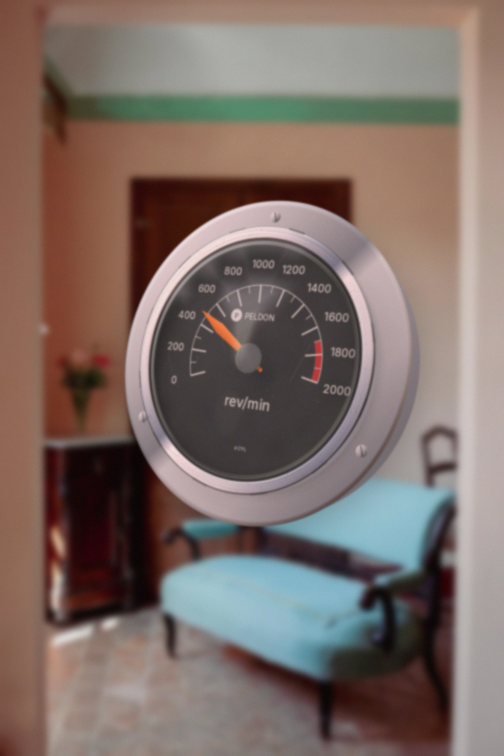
500 rpm
